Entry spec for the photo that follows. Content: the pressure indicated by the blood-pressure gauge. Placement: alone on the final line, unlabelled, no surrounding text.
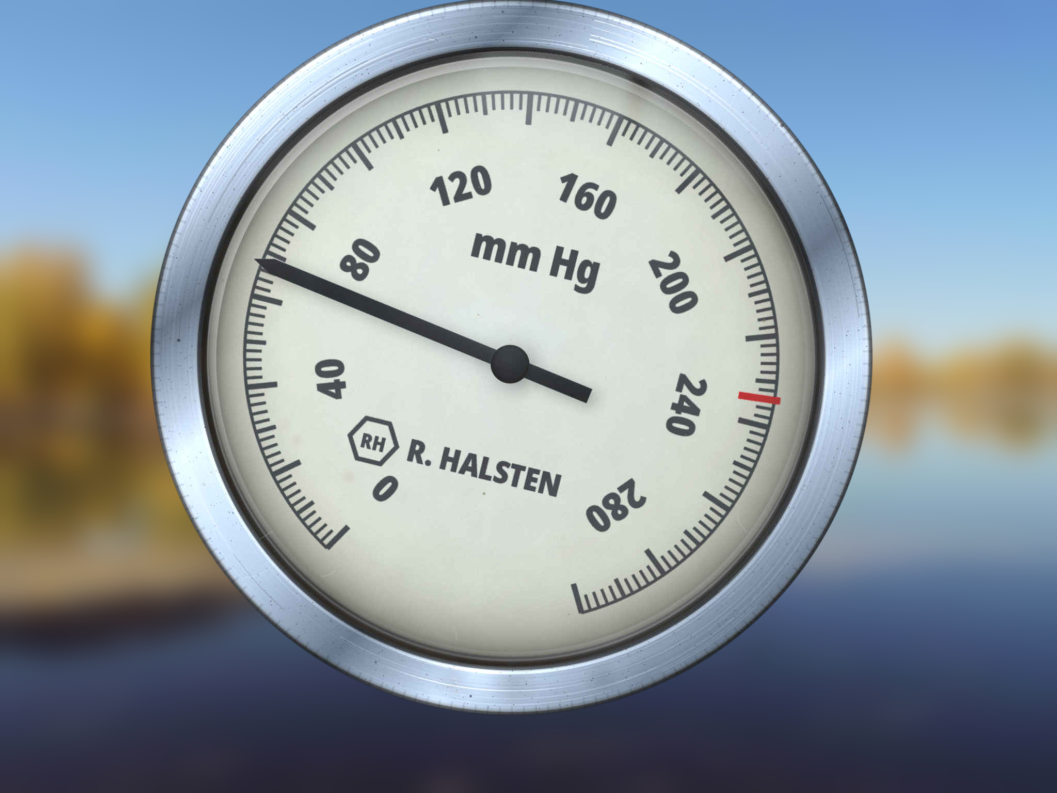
68 mmHg
